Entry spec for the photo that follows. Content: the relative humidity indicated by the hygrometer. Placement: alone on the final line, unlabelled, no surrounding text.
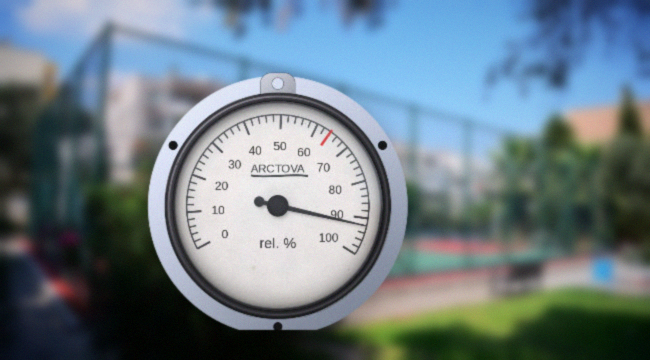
92 %
